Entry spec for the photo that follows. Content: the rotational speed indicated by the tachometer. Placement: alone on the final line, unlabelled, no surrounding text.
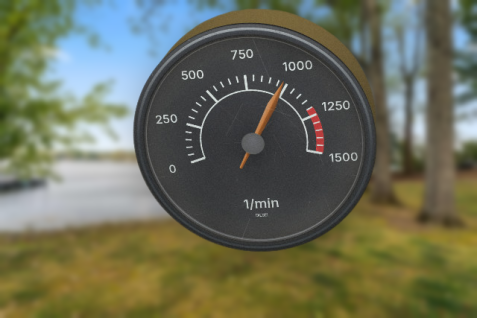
975 rpm
